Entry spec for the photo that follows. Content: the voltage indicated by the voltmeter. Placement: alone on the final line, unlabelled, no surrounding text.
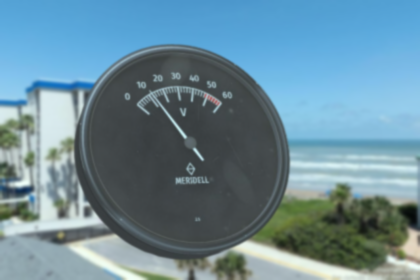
10 V
